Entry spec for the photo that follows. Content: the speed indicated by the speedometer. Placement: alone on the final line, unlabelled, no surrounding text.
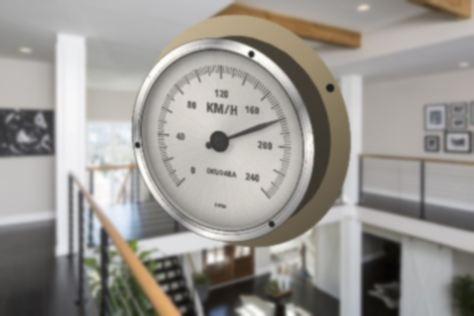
180 km/h
